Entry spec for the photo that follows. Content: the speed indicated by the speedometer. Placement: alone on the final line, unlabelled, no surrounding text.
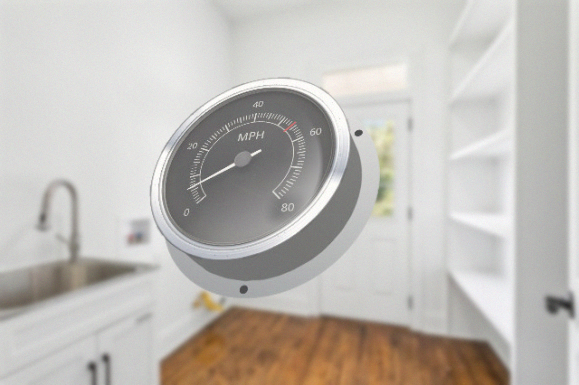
5 mph
